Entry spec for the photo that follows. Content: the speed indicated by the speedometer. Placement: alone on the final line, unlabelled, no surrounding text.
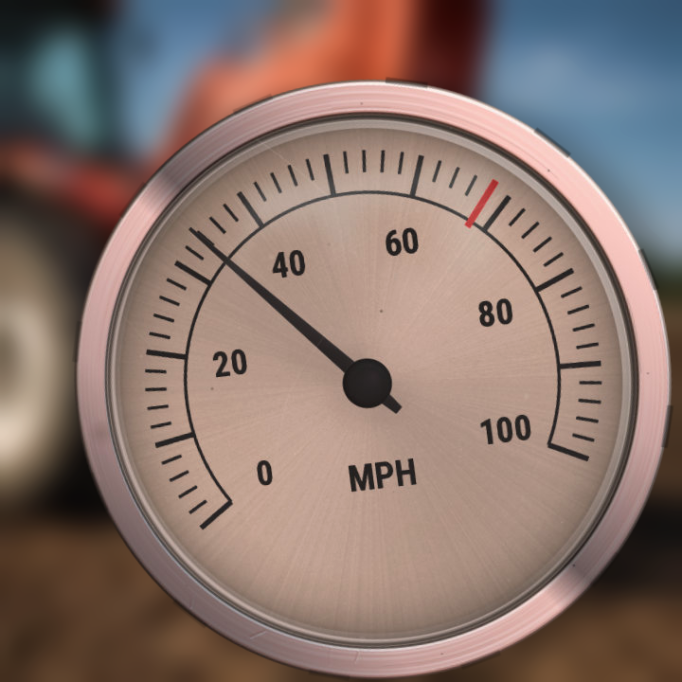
34 mph
